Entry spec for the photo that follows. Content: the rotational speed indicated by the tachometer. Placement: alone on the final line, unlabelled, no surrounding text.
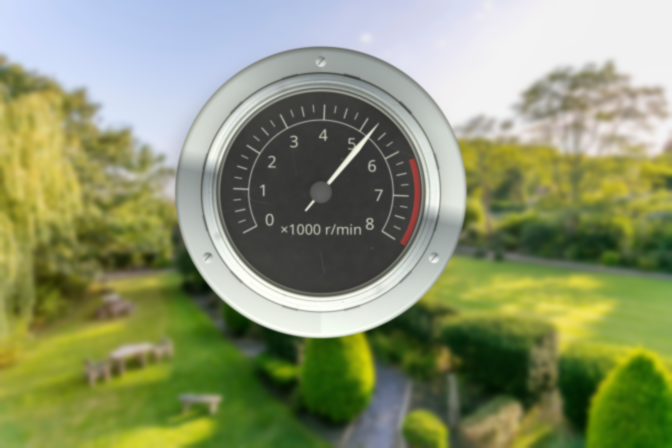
5250 rpm
